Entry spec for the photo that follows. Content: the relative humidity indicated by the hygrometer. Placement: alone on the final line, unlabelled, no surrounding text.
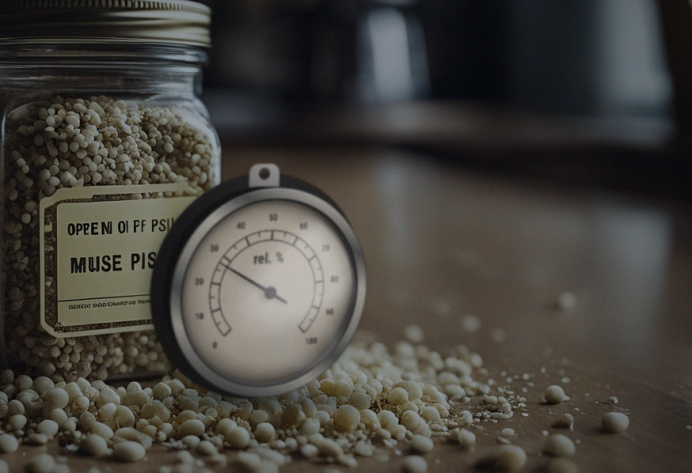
27.5 %
